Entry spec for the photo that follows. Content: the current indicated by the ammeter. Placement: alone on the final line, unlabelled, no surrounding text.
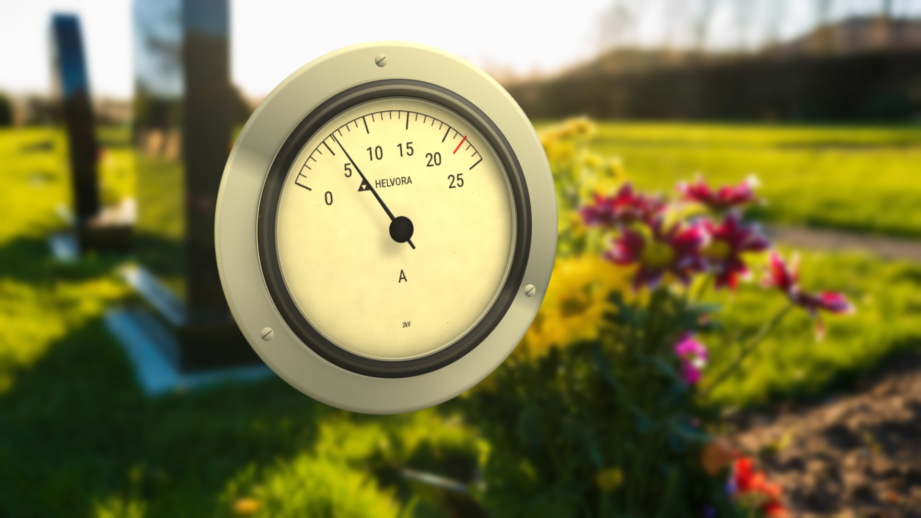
6 A
